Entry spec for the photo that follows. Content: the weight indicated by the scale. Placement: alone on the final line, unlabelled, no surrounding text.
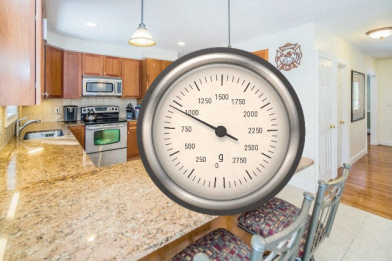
950 g
